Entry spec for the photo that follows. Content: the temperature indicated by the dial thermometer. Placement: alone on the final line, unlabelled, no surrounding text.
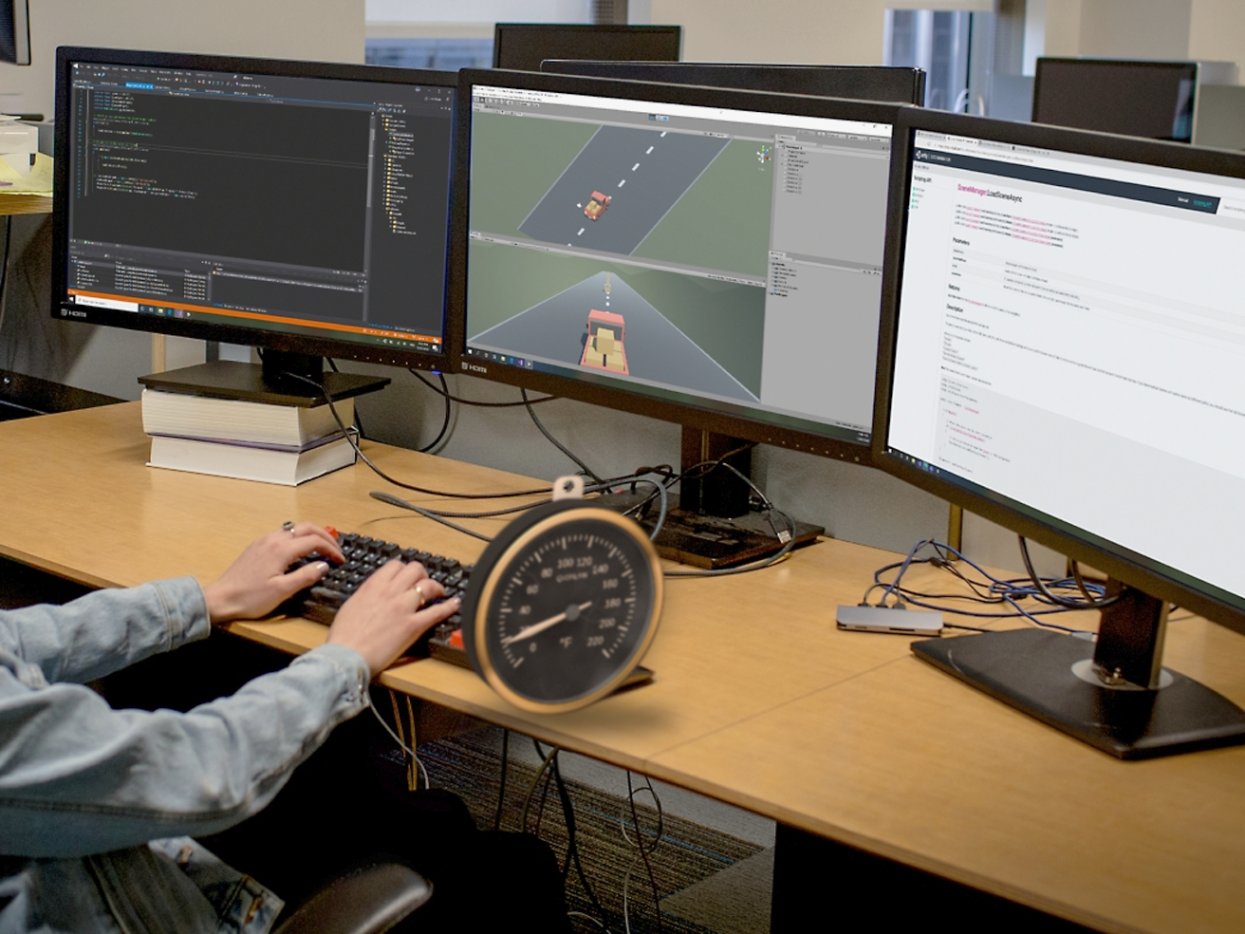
20 °F
